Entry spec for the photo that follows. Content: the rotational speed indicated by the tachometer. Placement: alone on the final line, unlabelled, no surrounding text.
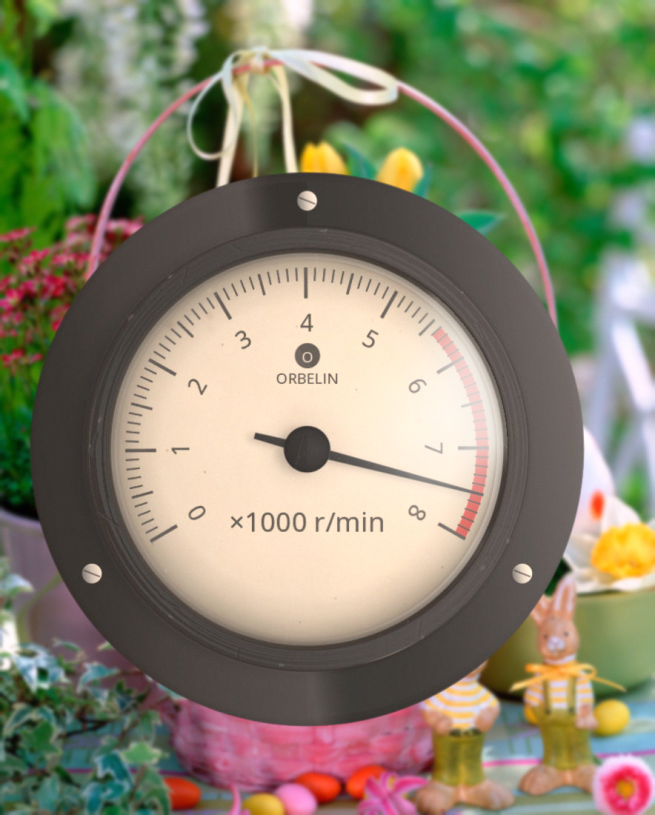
7500 rpm
